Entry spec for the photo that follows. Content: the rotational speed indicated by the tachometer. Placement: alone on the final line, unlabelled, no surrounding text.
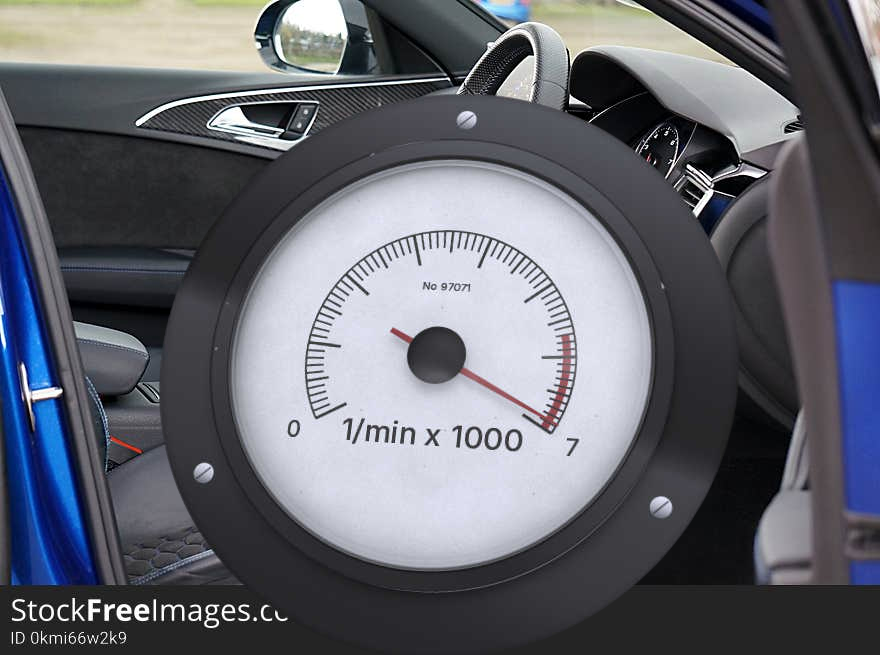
6900 rpm
